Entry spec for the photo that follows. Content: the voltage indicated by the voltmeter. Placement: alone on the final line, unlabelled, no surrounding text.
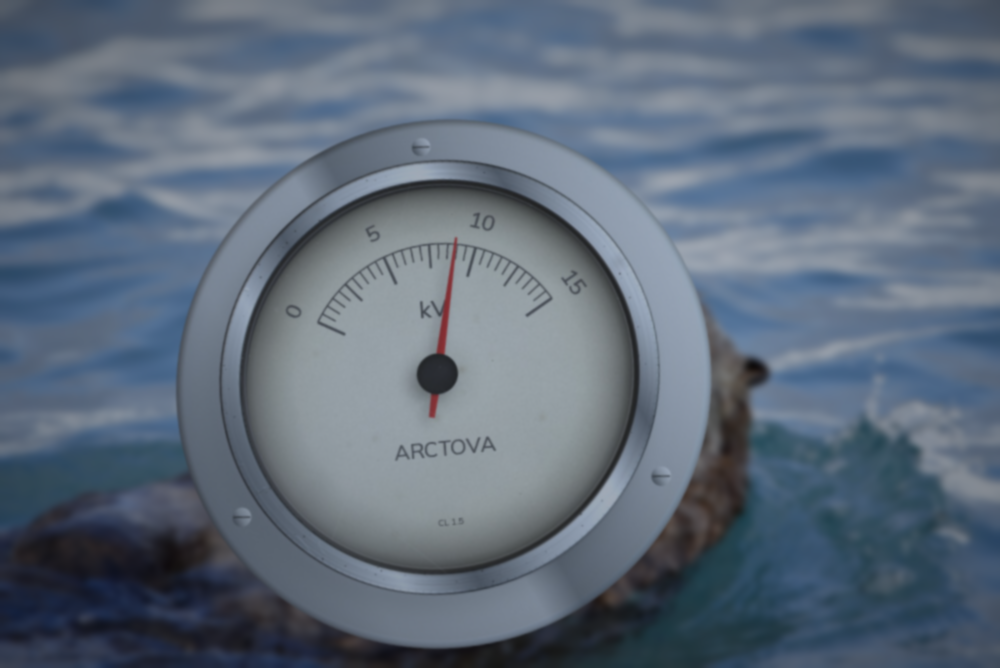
9 kV
